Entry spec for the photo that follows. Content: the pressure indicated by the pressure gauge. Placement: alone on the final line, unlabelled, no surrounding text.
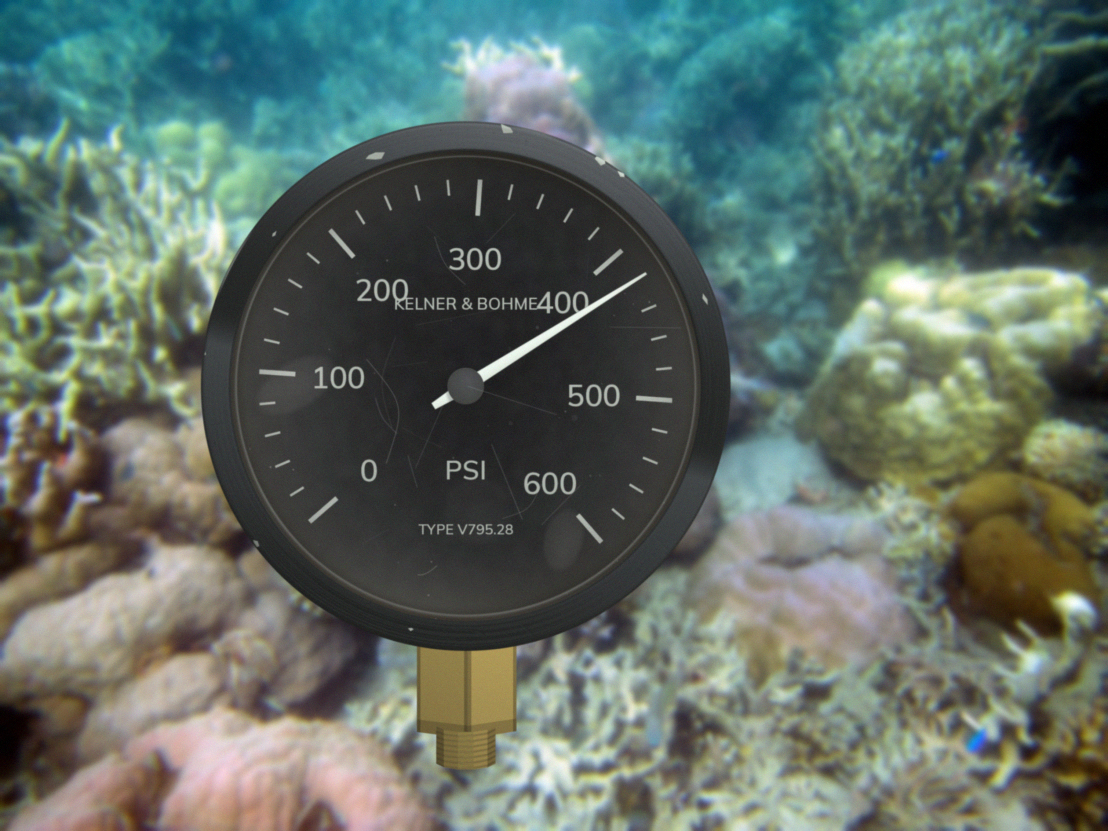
420 psi
